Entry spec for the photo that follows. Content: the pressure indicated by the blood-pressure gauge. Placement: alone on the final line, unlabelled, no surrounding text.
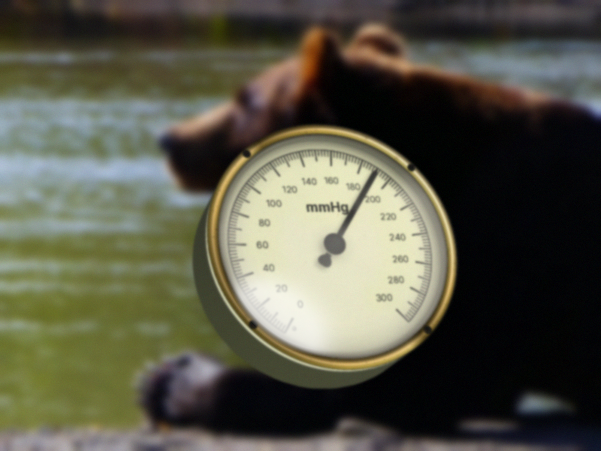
190 mmHg
